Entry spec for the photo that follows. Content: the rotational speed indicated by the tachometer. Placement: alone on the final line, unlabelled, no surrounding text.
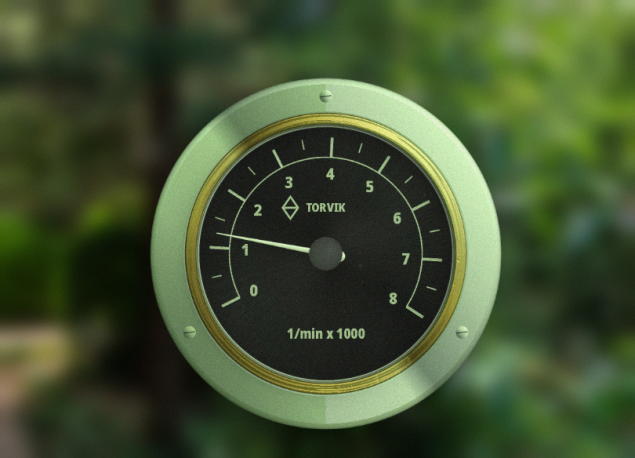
1250 rpm
